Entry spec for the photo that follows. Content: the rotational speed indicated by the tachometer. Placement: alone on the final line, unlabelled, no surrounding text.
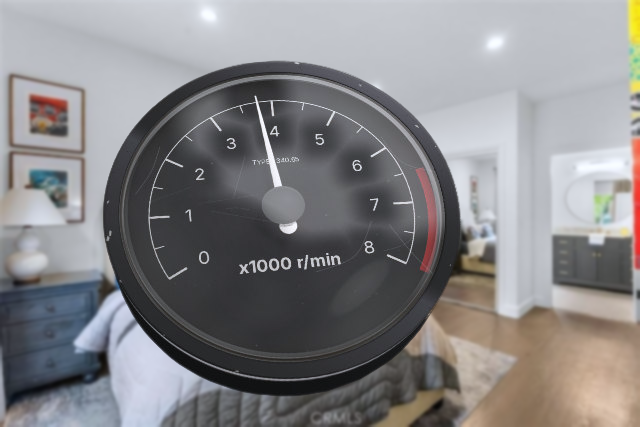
3750 rpm
